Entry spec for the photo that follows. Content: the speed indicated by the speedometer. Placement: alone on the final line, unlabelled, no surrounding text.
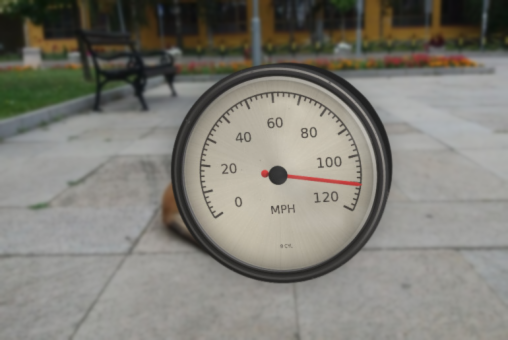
110 mph
